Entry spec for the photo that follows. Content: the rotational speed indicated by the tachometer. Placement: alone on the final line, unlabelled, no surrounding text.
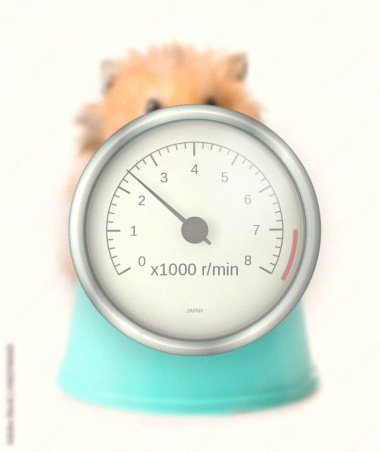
2400 rpm
